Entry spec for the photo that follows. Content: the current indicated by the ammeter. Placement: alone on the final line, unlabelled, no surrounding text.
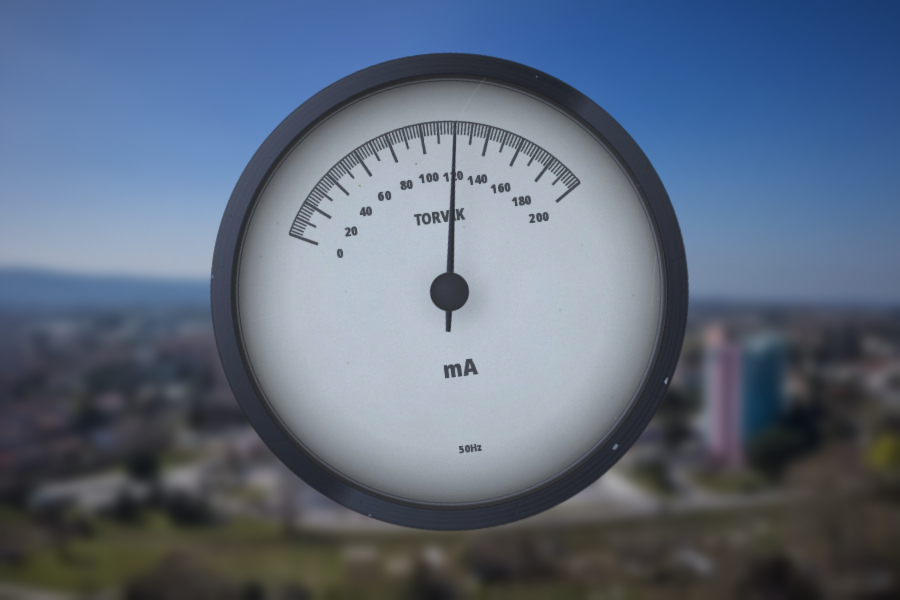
120 mA
